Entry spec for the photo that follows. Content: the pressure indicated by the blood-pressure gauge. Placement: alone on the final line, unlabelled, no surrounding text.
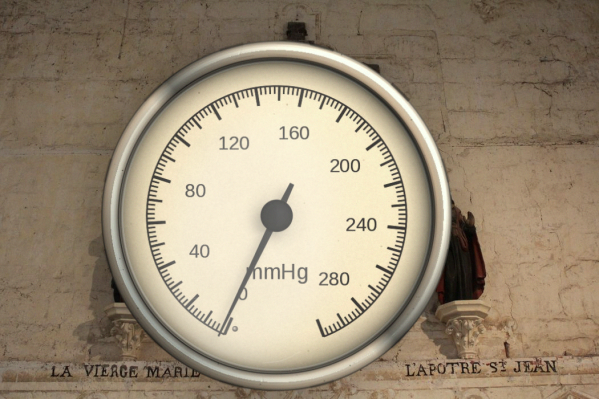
2 mmHg
